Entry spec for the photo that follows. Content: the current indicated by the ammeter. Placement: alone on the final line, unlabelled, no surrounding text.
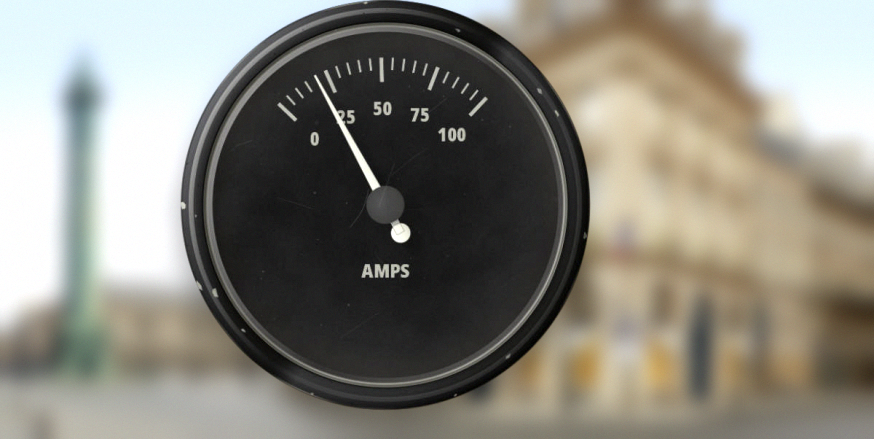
20 A
